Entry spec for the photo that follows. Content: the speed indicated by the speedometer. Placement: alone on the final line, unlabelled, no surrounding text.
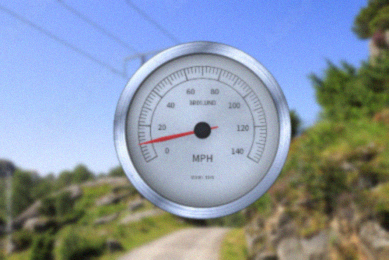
10 mph
